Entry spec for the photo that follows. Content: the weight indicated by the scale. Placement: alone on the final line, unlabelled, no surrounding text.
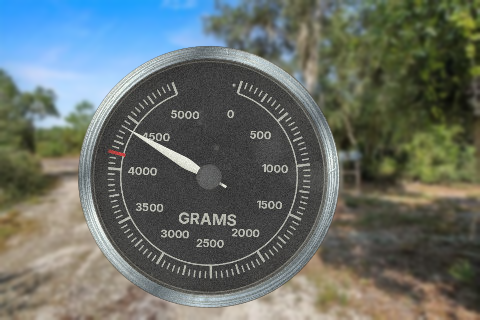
4400 g
